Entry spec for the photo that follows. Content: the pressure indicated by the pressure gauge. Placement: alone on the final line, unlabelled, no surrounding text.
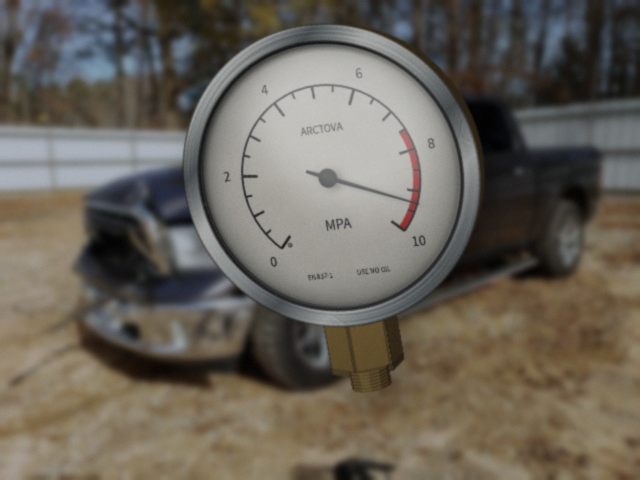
9.25 MPa
